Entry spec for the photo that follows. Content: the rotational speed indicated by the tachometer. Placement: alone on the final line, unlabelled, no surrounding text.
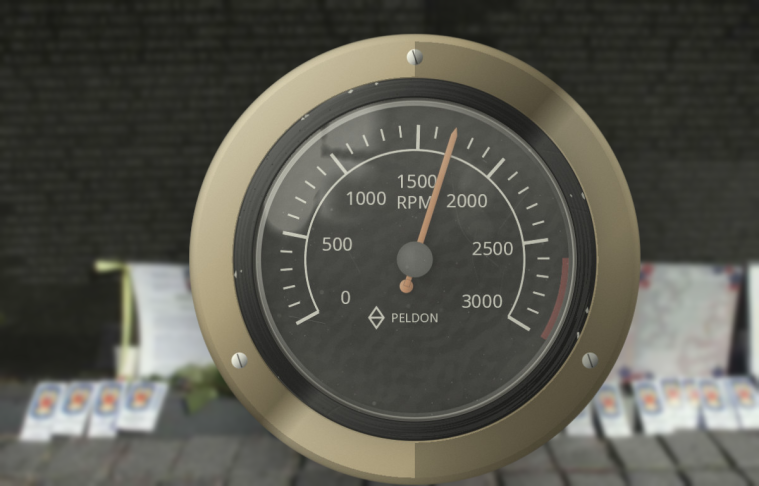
1700 rpm
